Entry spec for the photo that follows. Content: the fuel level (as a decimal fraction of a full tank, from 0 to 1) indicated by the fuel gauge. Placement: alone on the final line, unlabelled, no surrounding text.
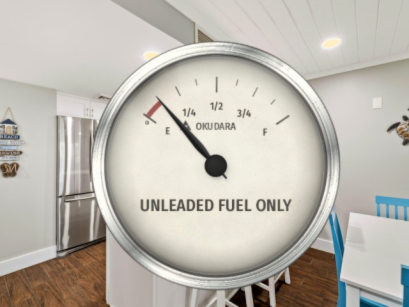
0.125
